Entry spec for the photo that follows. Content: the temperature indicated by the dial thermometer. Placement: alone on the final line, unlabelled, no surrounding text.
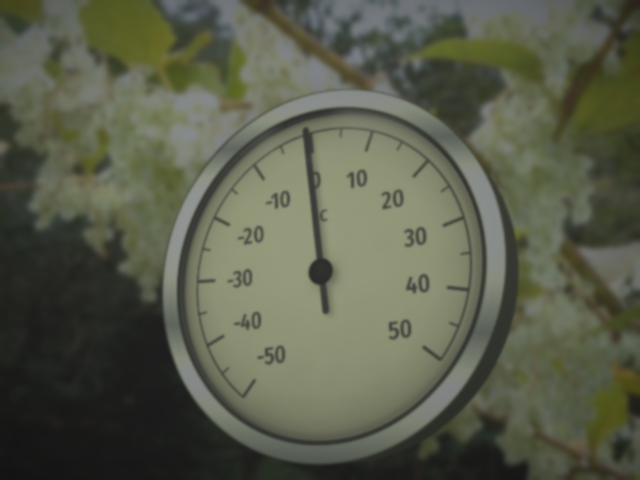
0 °C
